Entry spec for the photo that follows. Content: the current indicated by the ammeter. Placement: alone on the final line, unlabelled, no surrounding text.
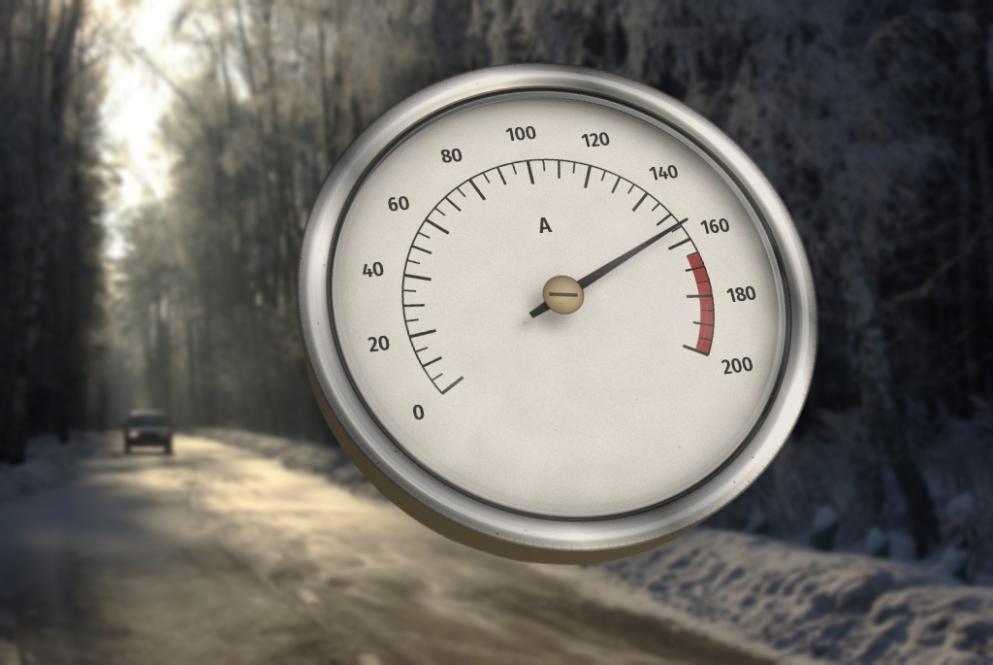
155 A
